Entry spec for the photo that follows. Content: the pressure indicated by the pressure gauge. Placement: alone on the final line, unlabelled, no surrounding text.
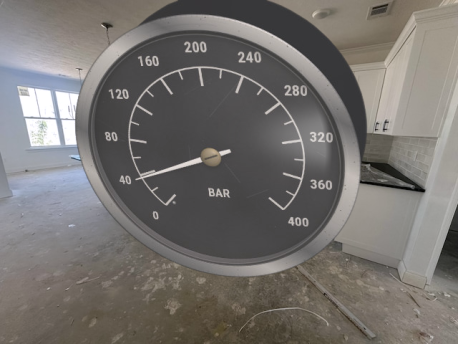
40 bar
